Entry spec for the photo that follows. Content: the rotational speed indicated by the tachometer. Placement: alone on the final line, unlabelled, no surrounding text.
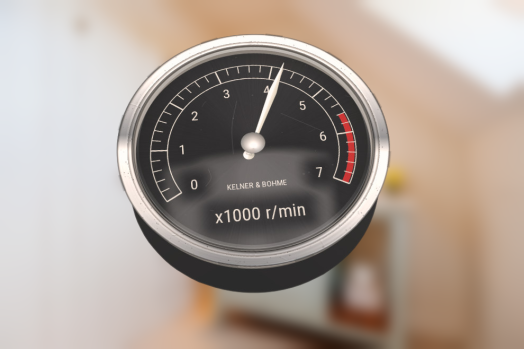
4200 rpm
